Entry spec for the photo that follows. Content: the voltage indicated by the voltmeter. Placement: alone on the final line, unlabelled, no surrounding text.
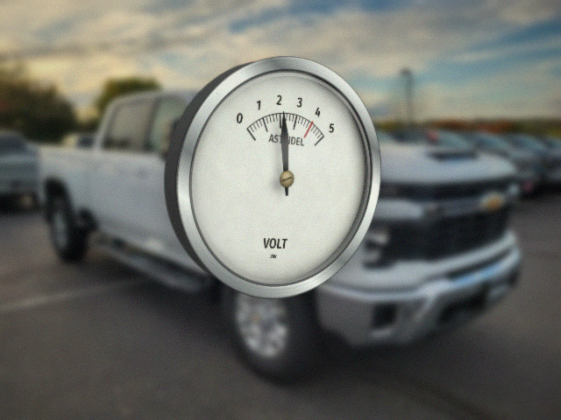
2 V
